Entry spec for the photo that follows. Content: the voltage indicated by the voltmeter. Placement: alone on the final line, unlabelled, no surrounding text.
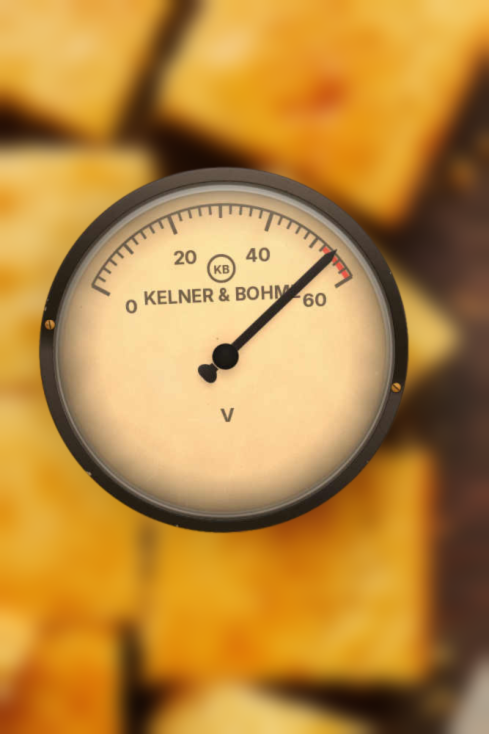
54 V
